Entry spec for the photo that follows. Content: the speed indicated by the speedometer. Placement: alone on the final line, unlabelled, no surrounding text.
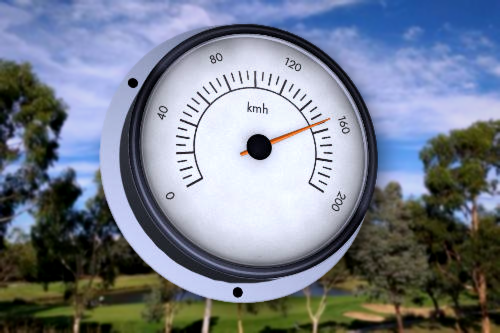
155 km/h
